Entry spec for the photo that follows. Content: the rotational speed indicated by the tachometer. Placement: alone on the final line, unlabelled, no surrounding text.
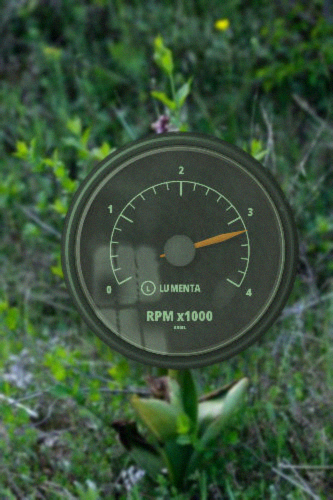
3200 rpm
